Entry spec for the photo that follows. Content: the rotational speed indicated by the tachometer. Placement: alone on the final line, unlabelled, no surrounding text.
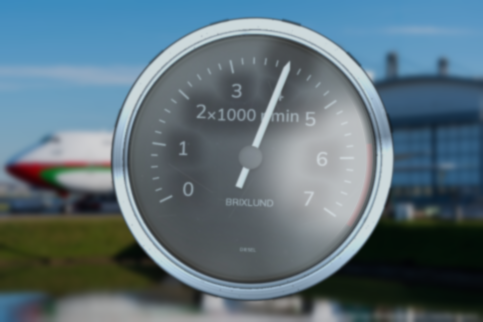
4000 rpm
